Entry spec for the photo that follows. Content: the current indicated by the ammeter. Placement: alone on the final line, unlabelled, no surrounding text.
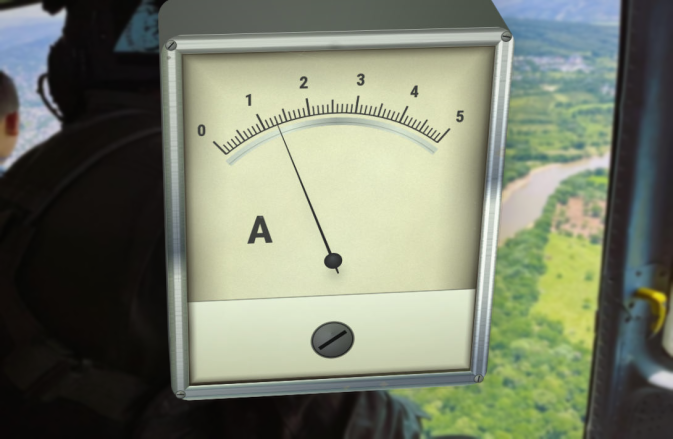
1.3 A
